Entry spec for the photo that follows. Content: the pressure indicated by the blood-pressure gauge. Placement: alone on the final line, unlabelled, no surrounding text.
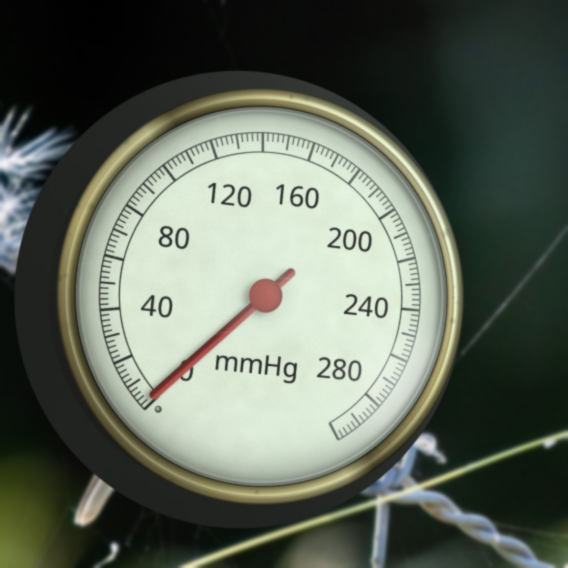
2 mmHg
